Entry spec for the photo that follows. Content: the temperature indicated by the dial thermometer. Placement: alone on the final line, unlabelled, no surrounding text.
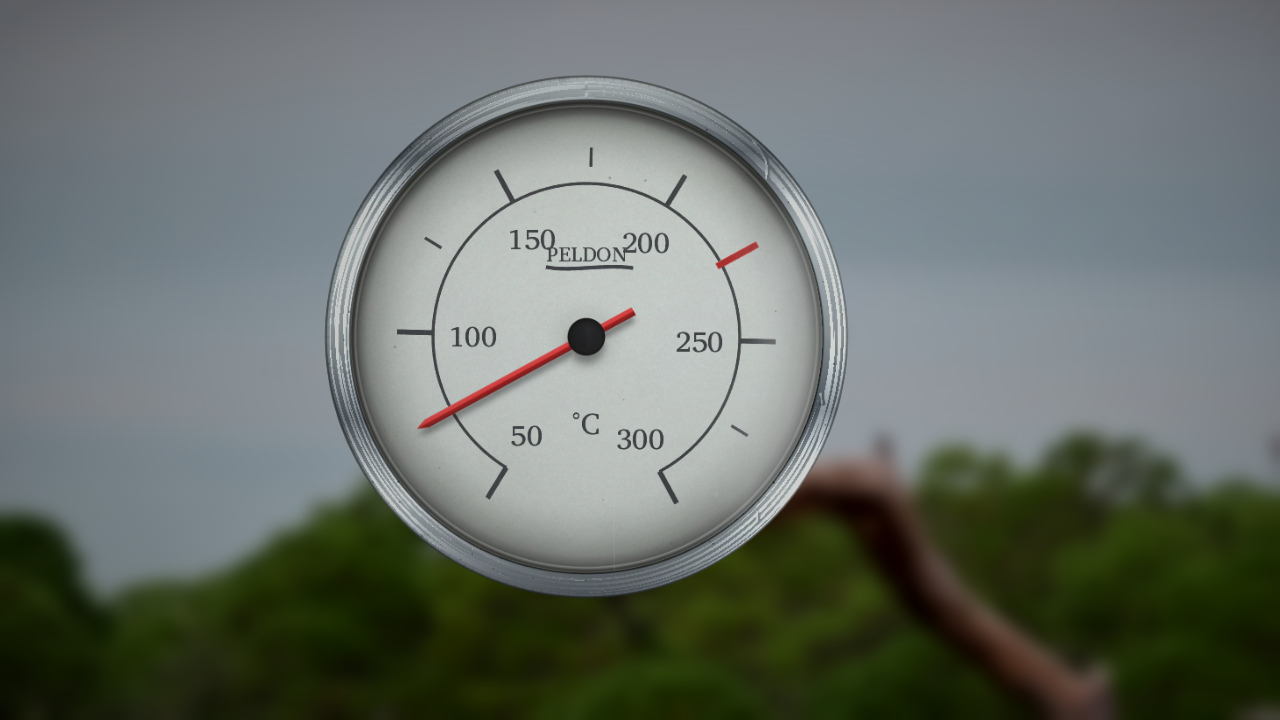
75 °C
